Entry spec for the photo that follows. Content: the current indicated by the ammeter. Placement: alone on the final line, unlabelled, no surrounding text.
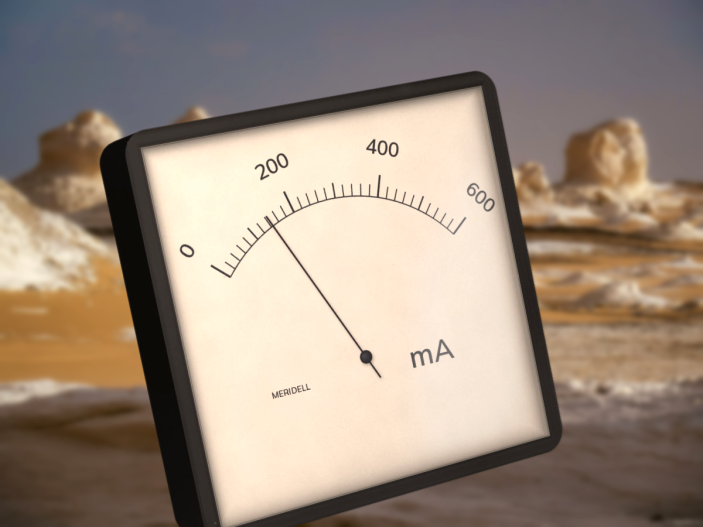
140 mA
